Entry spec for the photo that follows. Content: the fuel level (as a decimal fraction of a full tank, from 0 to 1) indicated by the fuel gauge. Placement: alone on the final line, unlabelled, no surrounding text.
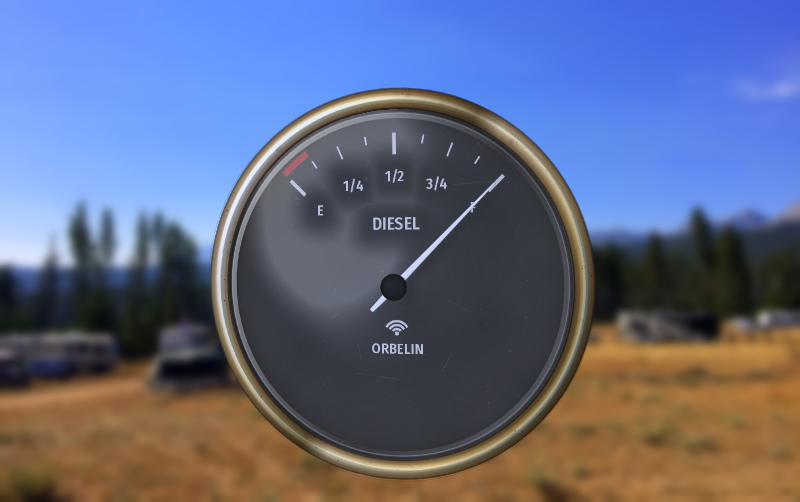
1
